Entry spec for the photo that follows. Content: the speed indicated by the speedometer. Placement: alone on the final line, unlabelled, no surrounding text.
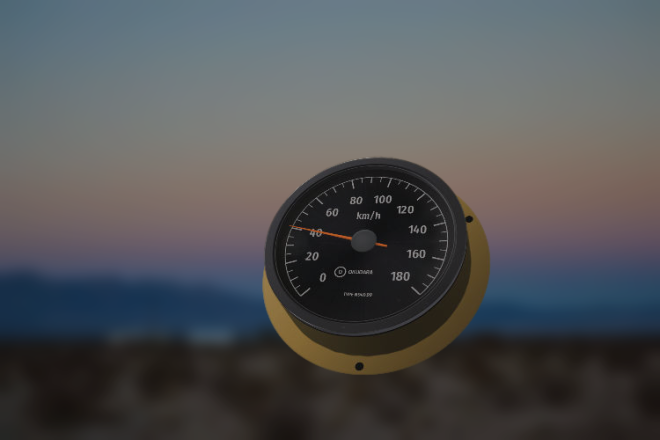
40 km/h
